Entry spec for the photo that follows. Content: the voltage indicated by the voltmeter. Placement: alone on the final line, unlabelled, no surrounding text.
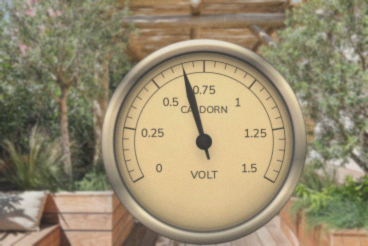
0.65 V
